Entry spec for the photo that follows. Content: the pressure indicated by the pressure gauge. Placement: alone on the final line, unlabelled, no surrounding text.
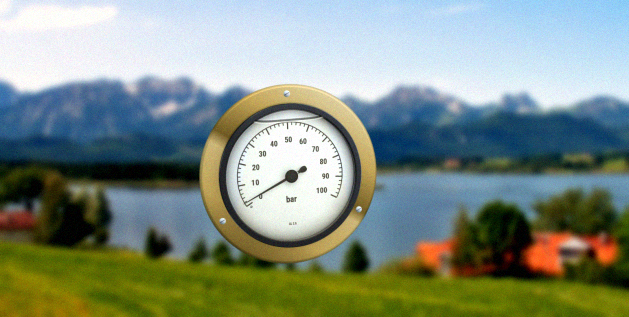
2 bar
